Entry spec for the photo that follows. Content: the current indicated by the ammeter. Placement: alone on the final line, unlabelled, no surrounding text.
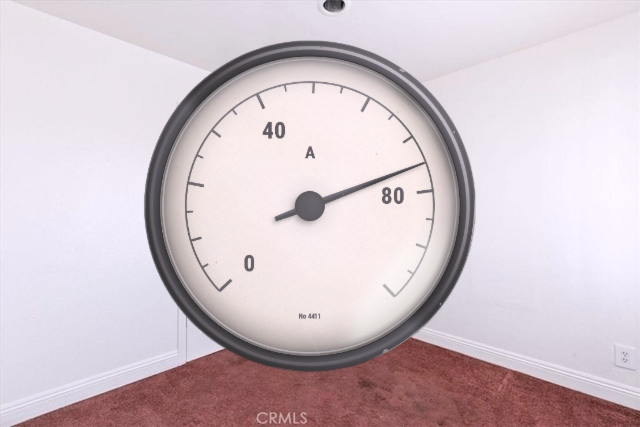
75 A
